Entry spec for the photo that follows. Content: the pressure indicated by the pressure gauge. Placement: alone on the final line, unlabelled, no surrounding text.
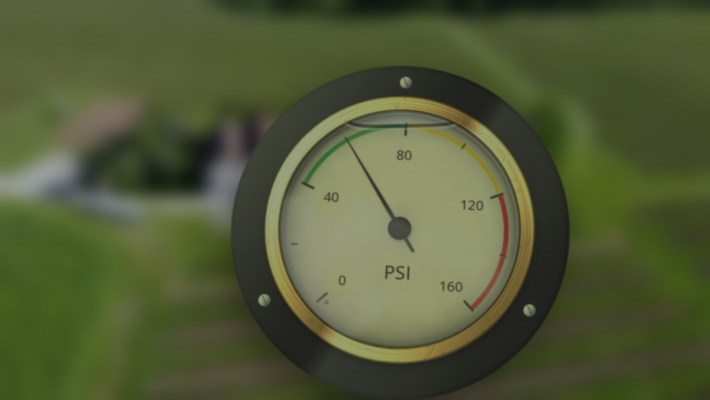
60 psi
